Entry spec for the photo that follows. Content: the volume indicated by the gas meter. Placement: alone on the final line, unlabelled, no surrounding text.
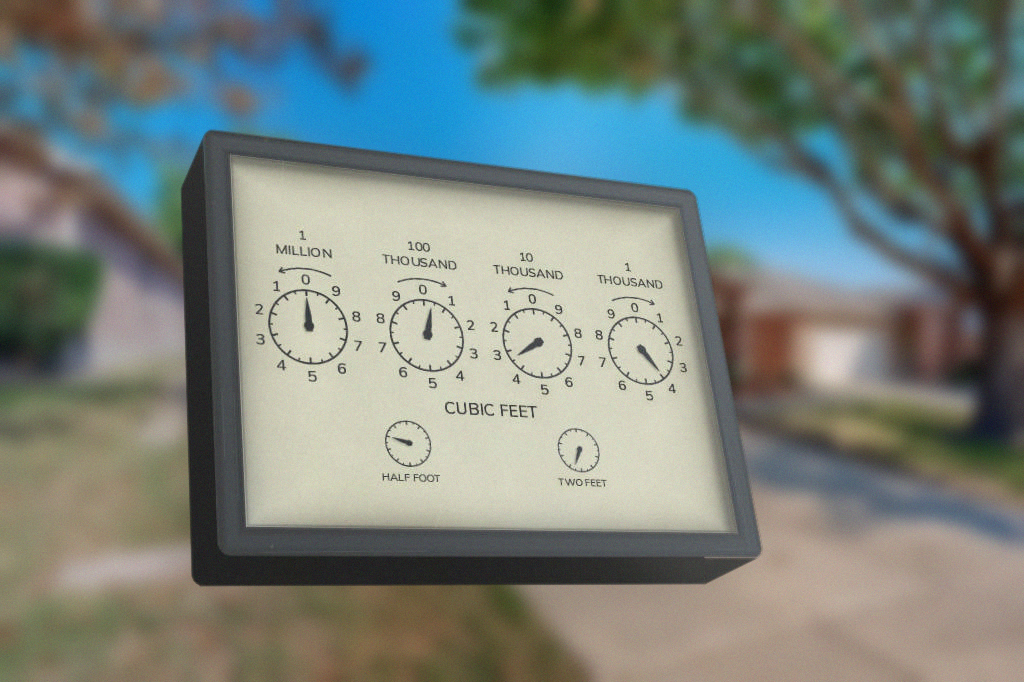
3400 ft³
